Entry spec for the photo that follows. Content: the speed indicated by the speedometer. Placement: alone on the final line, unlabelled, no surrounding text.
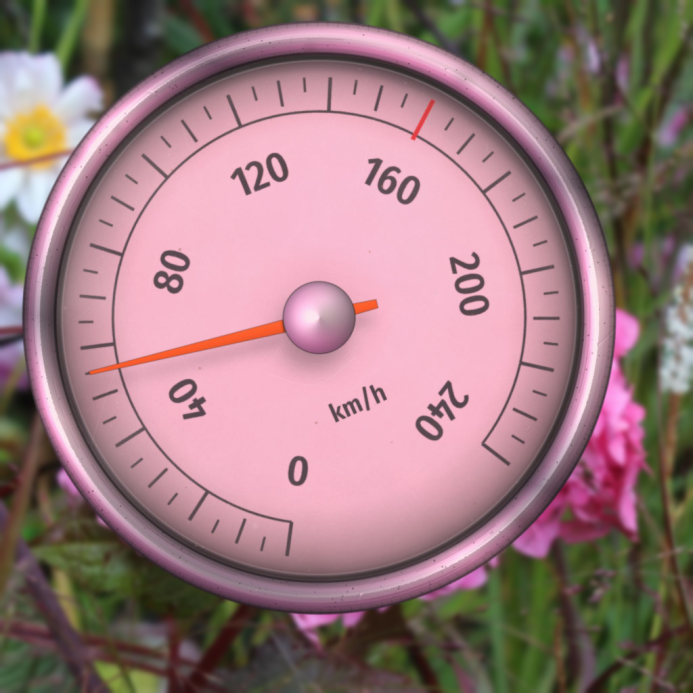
55 km/h
